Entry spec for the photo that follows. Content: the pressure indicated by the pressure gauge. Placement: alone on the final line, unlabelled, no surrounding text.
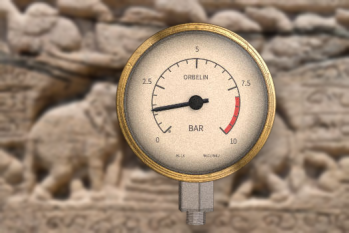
1.25 bar
